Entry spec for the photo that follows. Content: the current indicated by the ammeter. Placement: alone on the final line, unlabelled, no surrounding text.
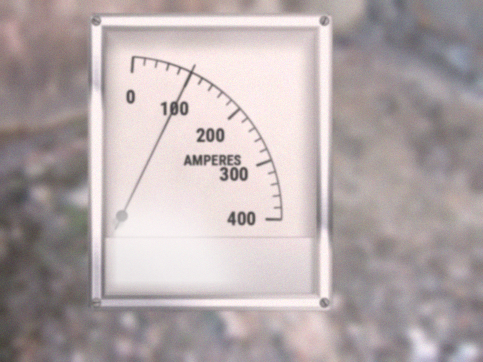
100 A
